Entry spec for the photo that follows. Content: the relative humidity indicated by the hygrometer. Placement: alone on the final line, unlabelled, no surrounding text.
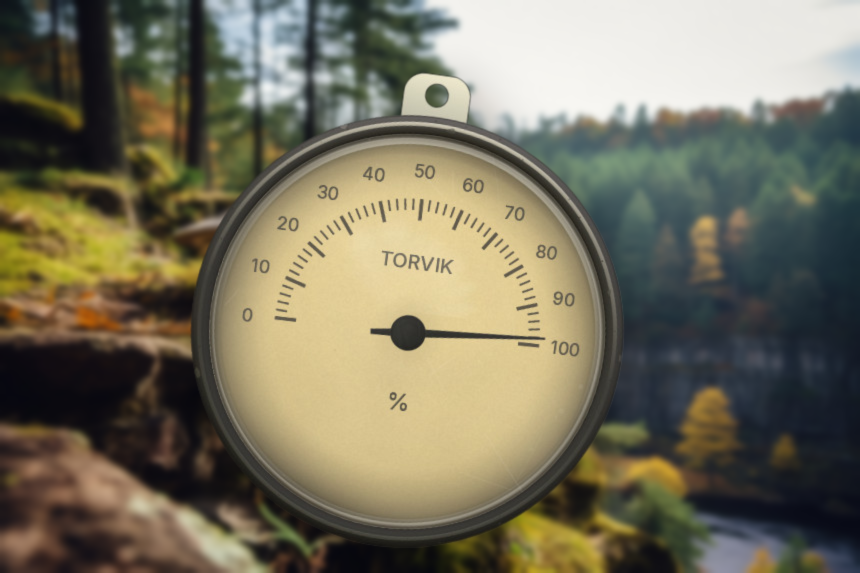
98 %
